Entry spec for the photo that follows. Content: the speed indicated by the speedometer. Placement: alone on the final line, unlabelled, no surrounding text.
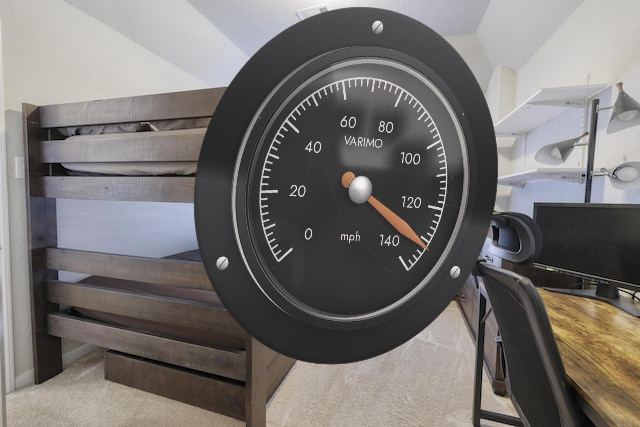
132 mph
